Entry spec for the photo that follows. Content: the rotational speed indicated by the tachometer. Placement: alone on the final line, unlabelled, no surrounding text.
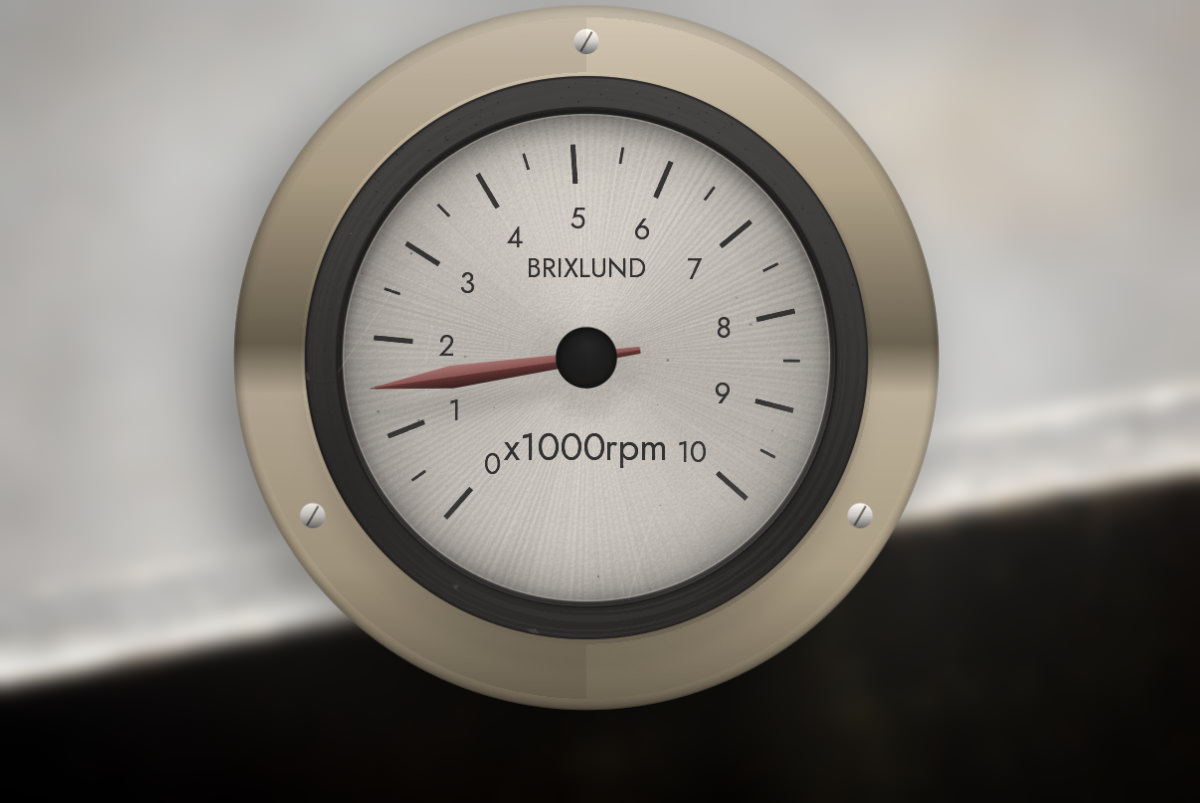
1500 rpm
